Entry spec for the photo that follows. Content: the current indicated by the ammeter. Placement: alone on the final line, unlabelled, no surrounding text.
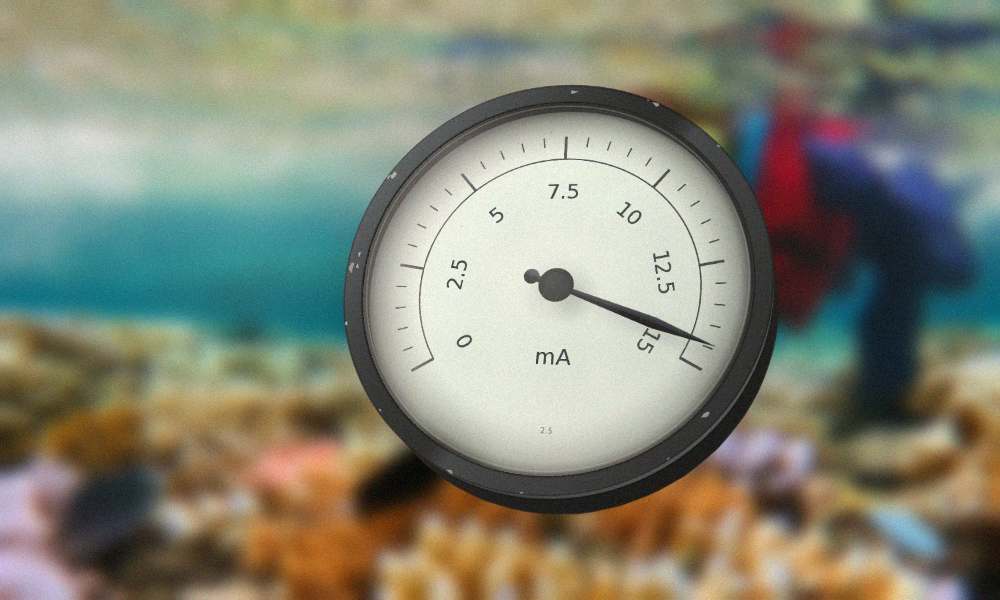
14.5 mA
